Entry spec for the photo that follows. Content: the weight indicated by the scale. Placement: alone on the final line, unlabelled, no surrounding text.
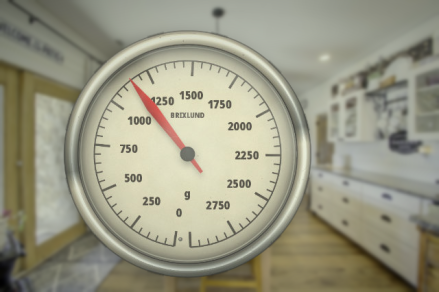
1150 g
